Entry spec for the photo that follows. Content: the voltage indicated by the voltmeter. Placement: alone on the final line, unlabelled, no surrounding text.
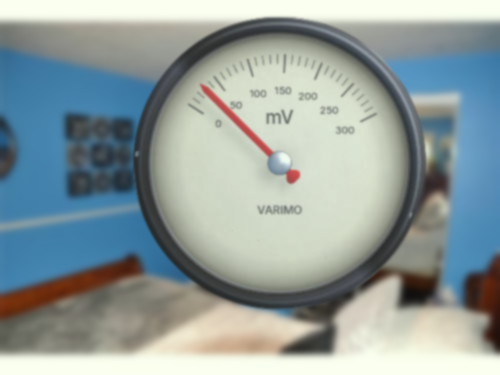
30 mV
